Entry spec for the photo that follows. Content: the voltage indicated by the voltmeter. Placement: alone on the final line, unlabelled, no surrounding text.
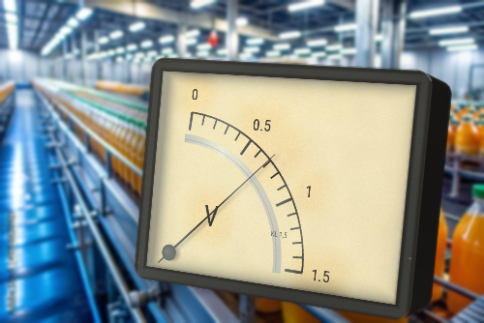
0.7 V
